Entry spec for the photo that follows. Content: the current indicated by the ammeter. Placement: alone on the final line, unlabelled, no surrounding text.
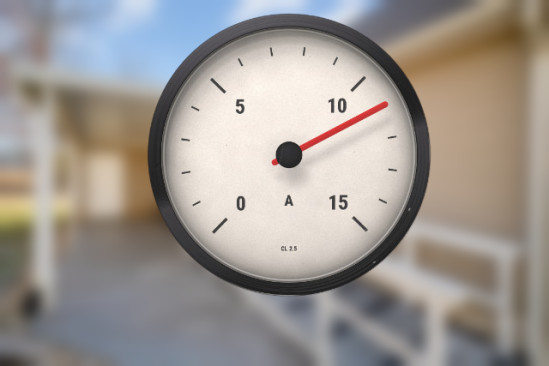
11 A
